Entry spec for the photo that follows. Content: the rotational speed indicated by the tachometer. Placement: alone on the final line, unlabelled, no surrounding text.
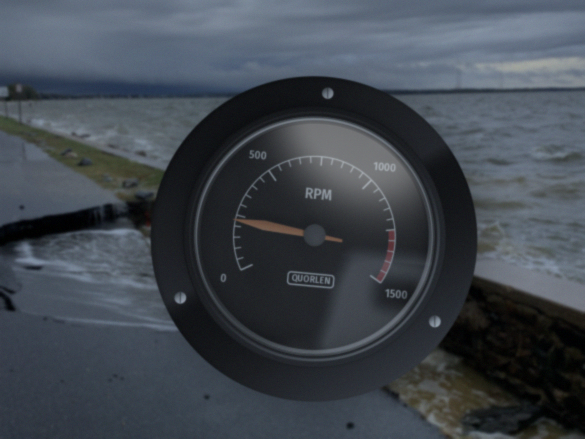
225 rpm
